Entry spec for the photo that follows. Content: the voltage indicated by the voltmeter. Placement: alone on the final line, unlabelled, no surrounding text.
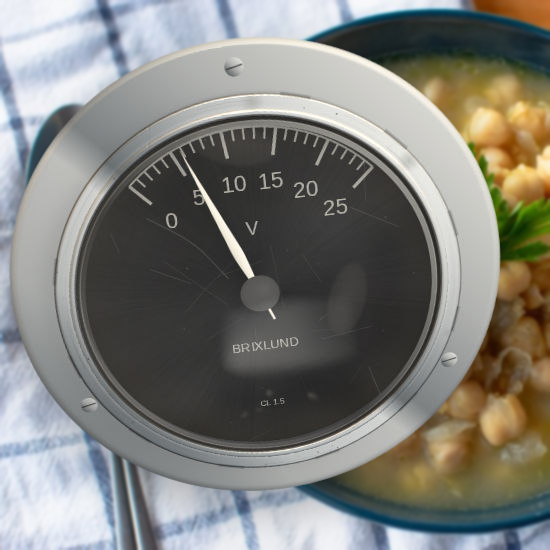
6 V
